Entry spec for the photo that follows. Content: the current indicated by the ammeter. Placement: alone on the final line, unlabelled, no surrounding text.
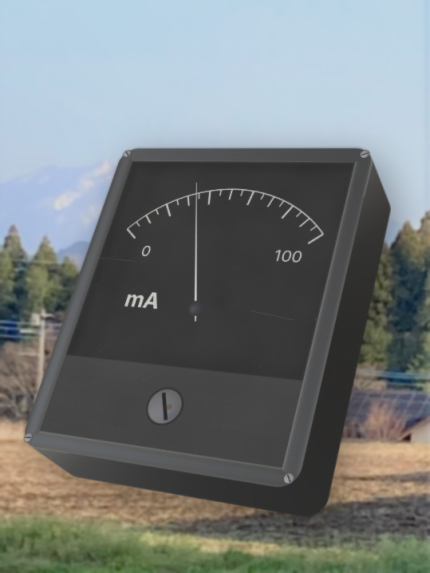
35 mA
